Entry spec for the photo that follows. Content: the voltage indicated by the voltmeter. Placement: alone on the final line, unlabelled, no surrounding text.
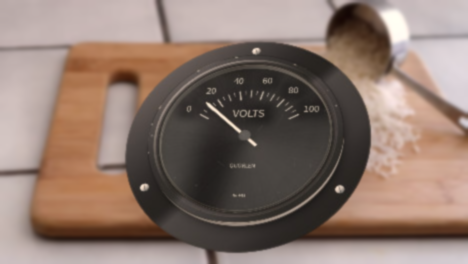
10 V
